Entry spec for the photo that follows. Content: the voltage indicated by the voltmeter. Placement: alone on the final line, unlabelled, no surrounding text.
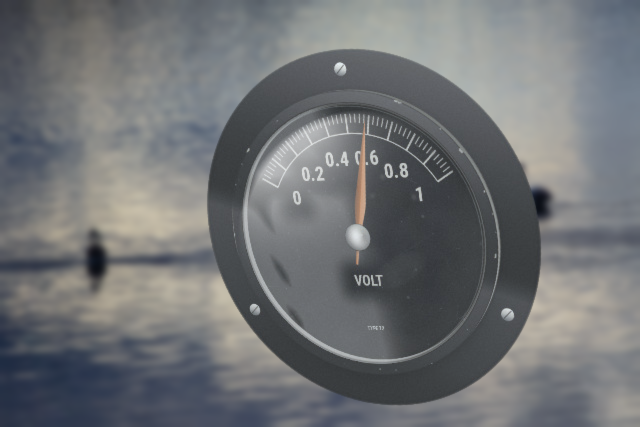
0.6 V
